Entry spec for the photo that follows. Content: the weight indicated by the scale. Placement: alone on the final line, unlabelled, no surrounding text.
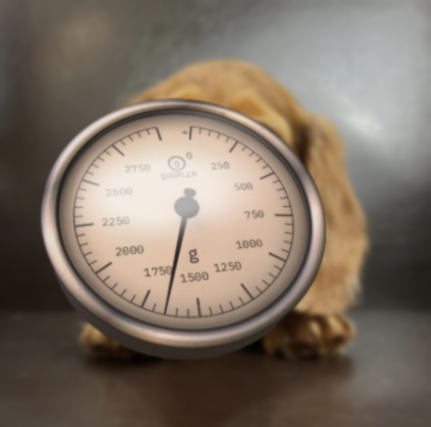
1650 g
